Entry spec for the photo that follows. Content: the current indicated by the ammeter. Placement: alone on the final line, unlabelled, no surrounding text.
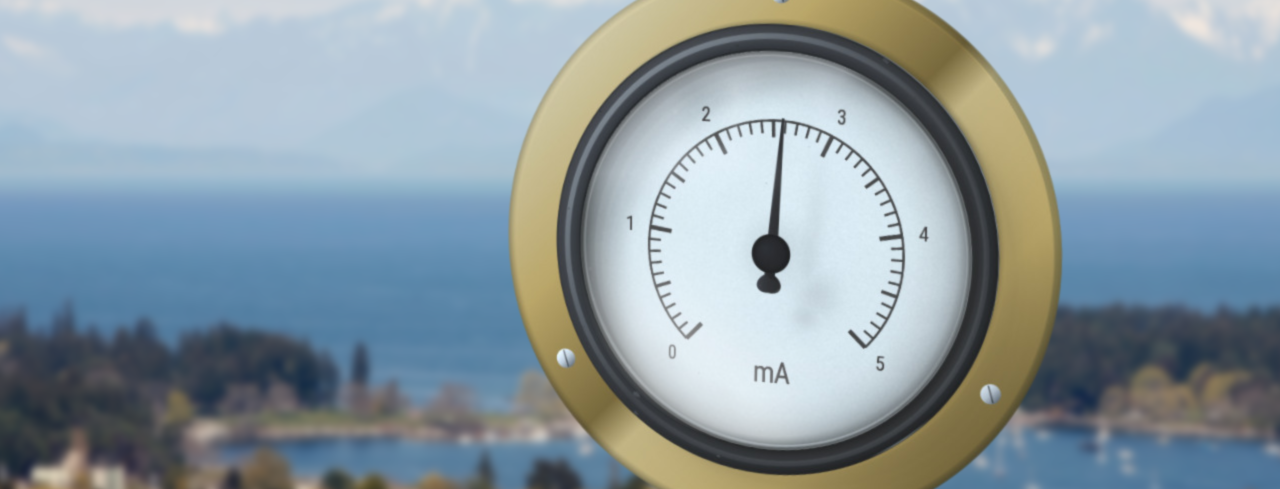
2.6 mA
